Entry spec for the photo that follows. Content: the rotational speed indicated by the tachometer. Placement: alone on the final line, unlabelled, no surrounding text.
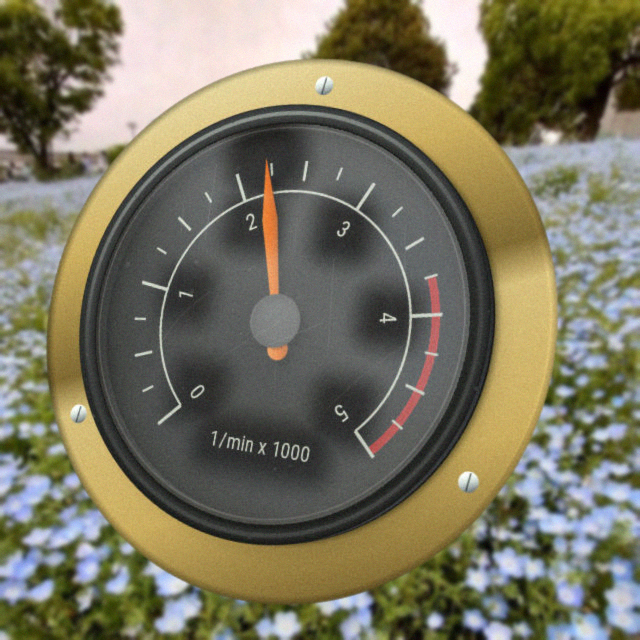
2250 rpm
